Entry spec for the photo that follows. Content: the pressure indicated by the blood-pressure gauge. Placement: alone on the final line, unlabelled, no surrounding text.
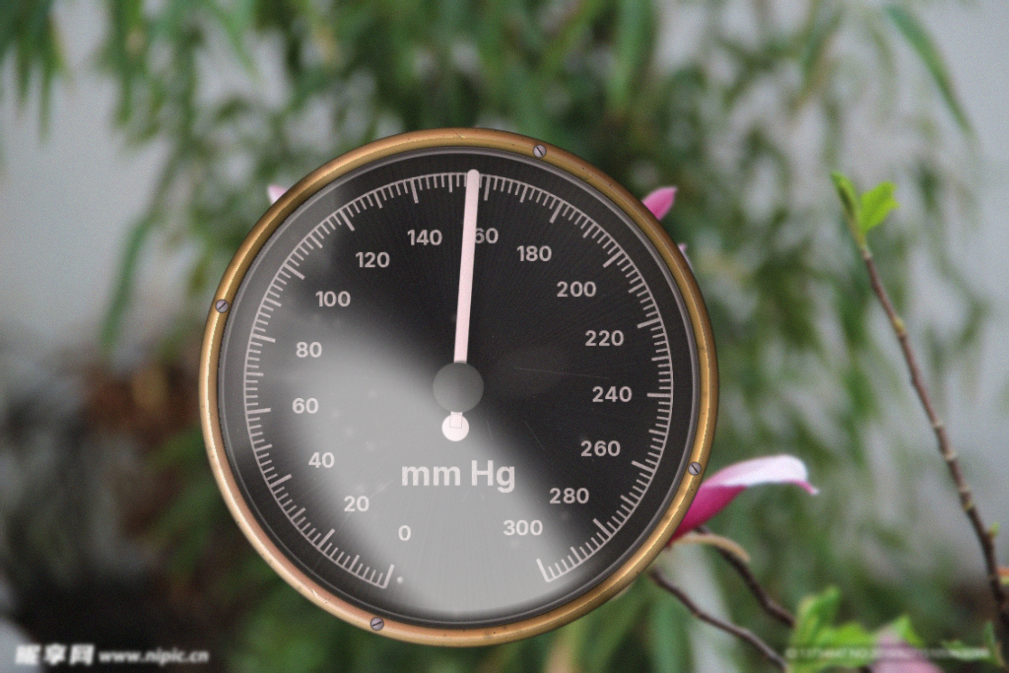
156 mmHg
